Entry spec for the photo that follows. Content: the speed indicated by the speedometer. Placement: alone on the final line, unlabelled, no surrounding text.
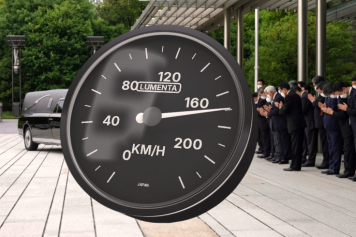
170 km/h
